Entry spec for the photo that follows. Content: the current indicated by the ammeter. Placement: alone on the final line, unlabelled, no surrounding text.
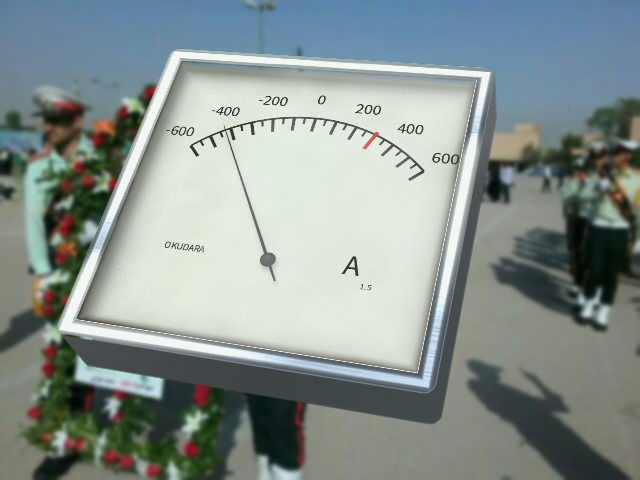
-425 A
